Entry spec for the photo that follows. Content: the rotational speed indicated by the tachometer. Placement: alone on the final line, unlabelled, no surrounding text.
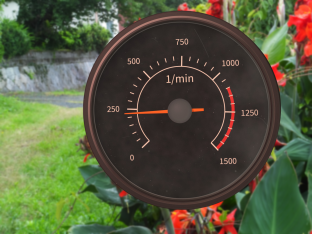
225 rpm
